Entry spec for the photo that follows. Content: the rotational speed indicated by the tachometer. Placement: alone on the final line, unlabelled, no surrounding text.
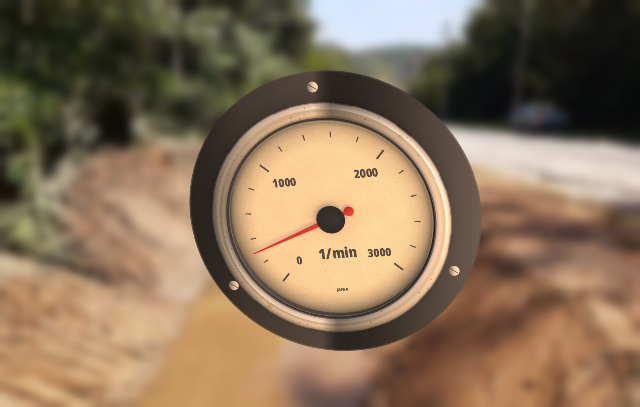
300 rpm
